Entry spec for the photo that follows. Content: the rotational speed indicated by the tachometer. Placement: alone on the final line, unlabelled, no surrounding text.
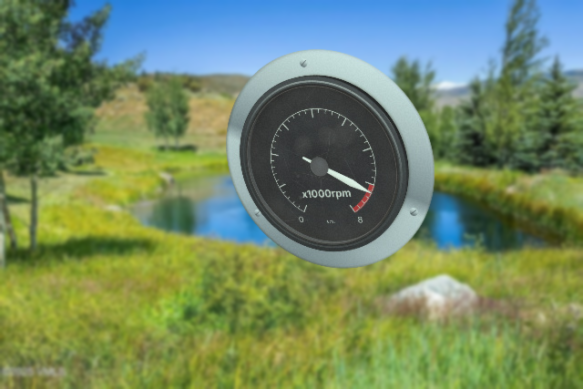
7200 rpm
